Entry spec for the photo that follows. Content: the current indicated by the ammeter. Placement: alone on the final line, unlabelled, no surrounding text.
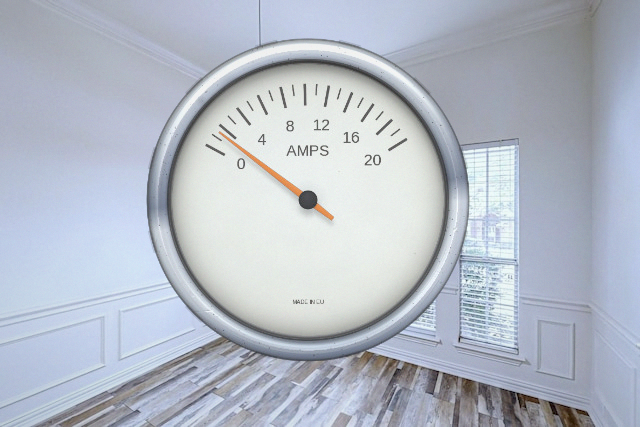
1.5 A
